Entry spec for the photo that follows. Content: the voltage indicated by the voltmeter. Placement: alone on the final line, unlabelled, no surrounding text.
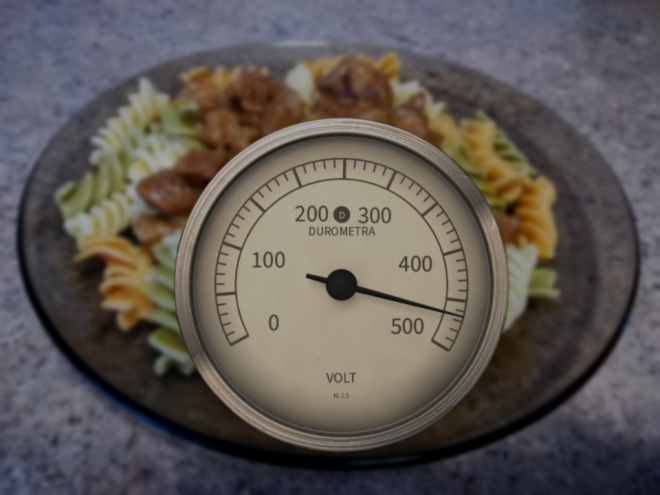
465 V
